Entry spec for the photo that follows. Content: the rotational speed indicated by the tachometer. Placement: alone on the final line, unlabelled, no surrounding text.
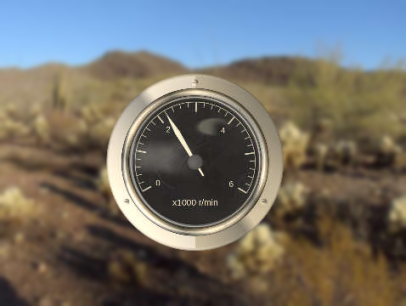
2200 rpm
